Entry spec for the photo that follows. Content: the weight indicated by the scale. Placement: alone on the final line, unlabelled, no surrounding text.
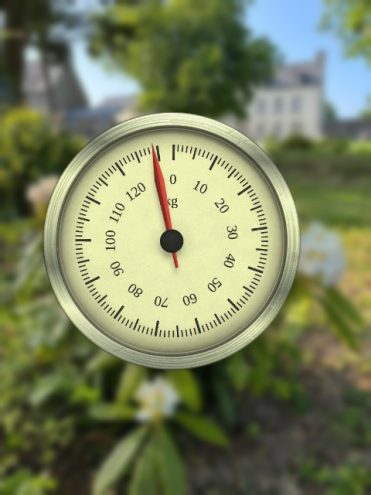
129 kg
